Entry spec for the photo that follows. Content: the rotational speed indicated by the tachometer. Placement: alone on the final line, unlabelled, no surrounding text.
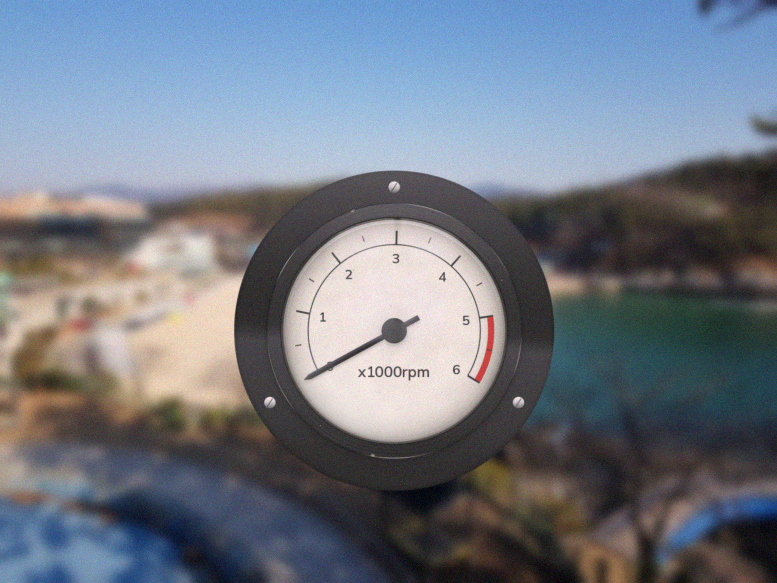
0 rpm
